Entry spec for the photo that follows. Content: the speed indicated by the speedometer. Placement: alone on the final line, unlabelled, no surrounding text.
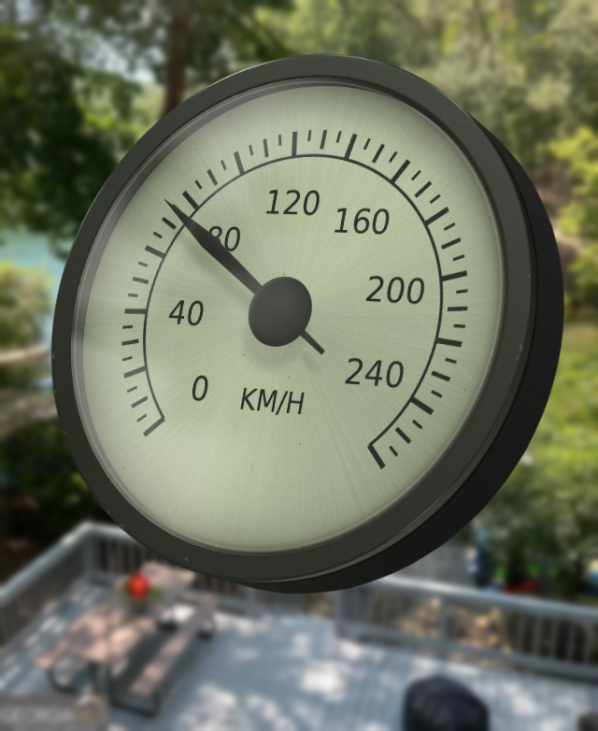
75 km/h
